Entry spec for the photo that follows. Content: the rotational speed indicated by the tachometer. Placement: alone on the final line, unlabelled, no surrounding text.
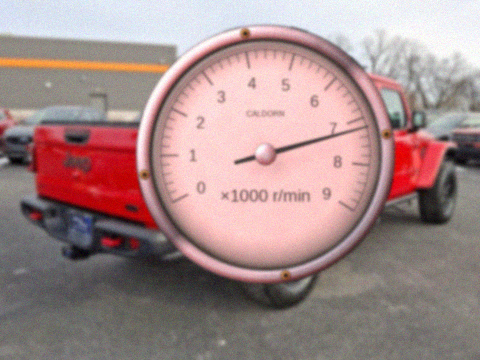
7200 rpm
